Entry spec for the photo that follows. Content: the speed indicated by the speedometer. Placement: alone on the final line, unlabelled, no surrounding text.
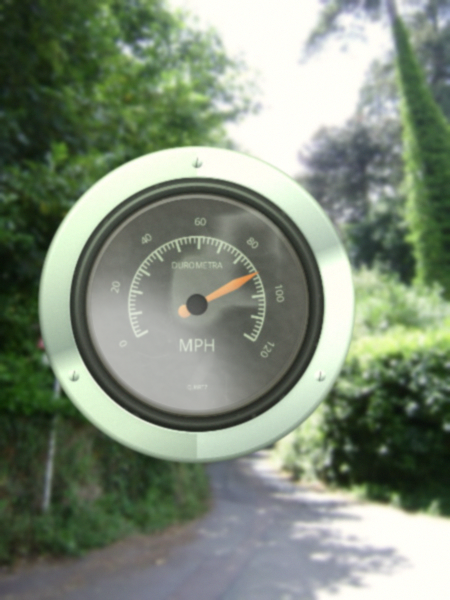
90 mph
